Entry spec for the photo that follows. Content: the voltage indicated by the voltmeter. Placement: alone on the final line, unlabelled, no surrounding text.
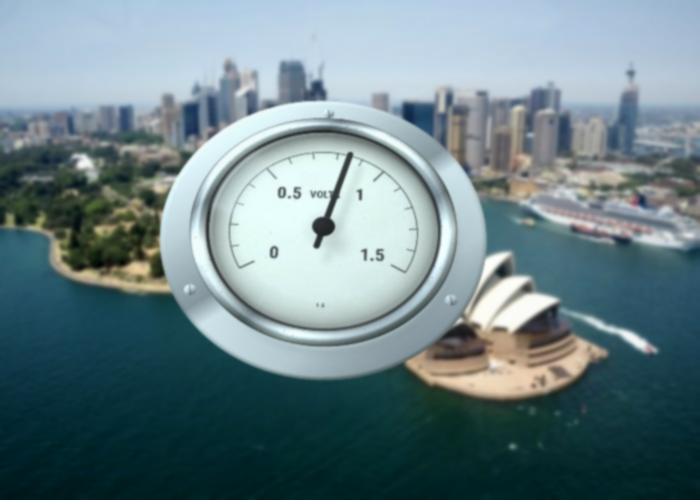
0.85 V
